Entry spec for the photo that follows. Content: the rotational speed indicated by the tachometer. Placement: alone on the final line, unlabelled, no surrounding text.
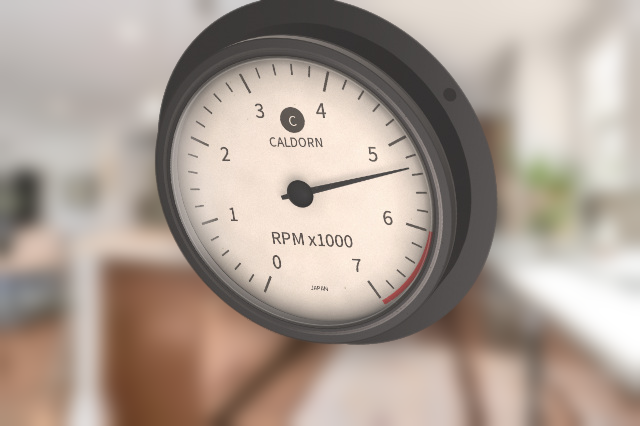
5300 rpm
